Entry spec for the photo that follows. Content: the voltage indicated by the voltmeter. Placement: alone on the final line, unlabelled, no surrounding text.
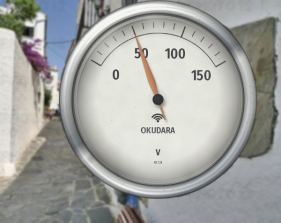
50 V
